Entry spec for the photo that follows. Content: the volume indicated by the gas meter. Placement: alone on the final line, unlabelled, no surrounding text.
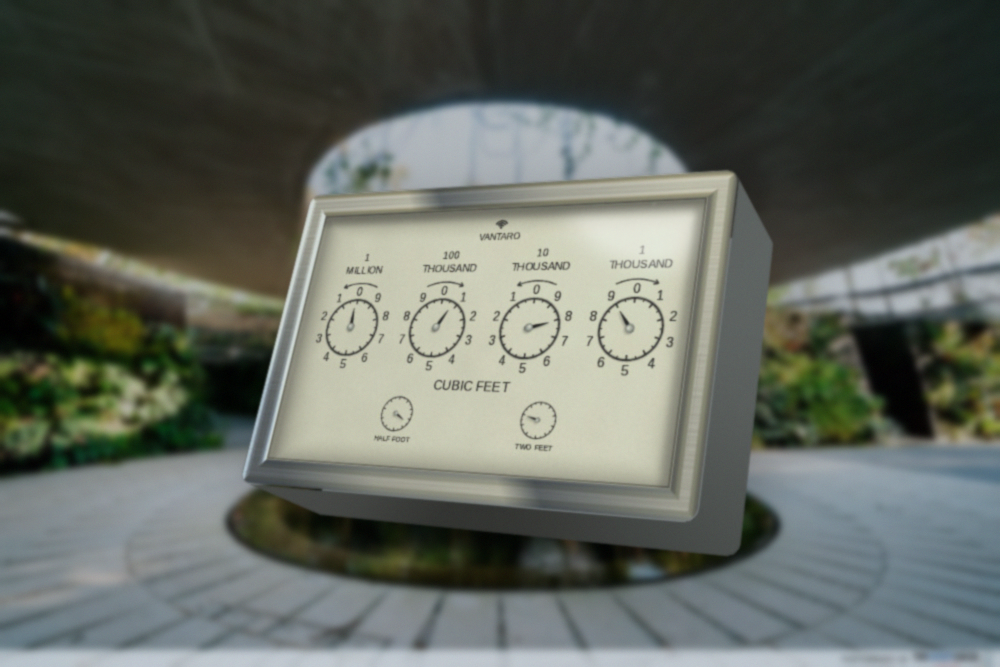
7900 ft³
